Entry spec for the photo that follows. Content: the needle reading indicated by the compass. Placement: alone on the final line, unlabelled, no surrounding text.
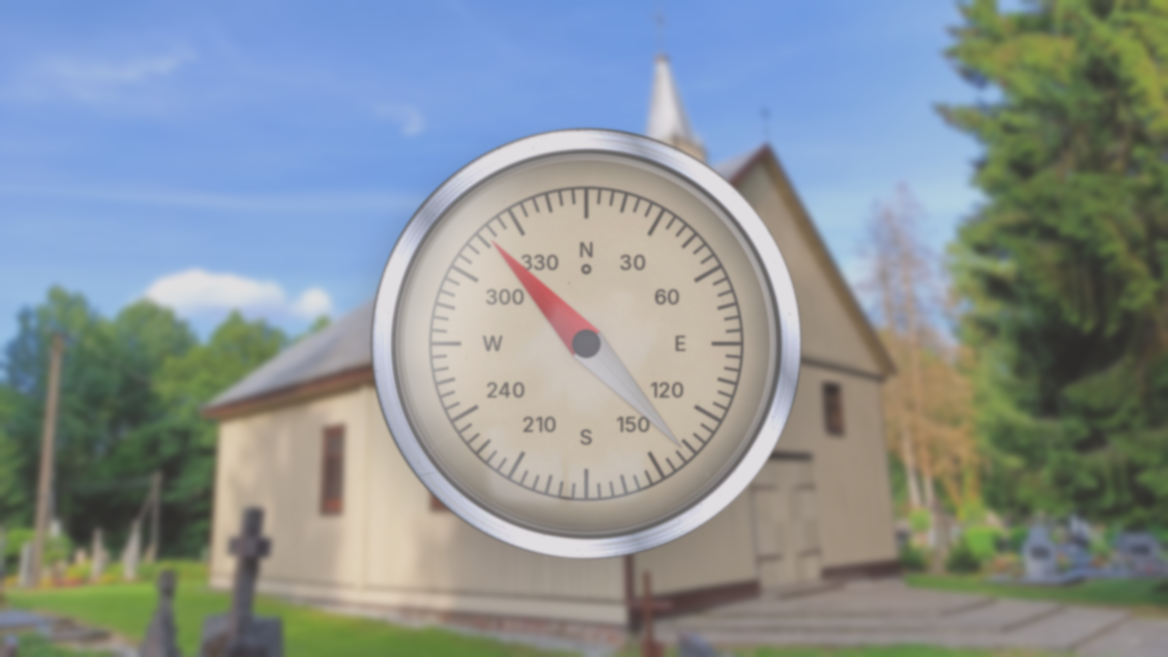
317.5 °
